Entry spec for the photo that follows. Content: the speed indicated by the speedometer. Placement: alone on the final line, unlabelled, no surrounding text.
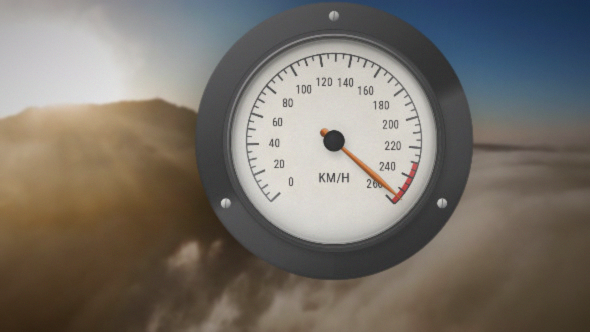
255 km/h
